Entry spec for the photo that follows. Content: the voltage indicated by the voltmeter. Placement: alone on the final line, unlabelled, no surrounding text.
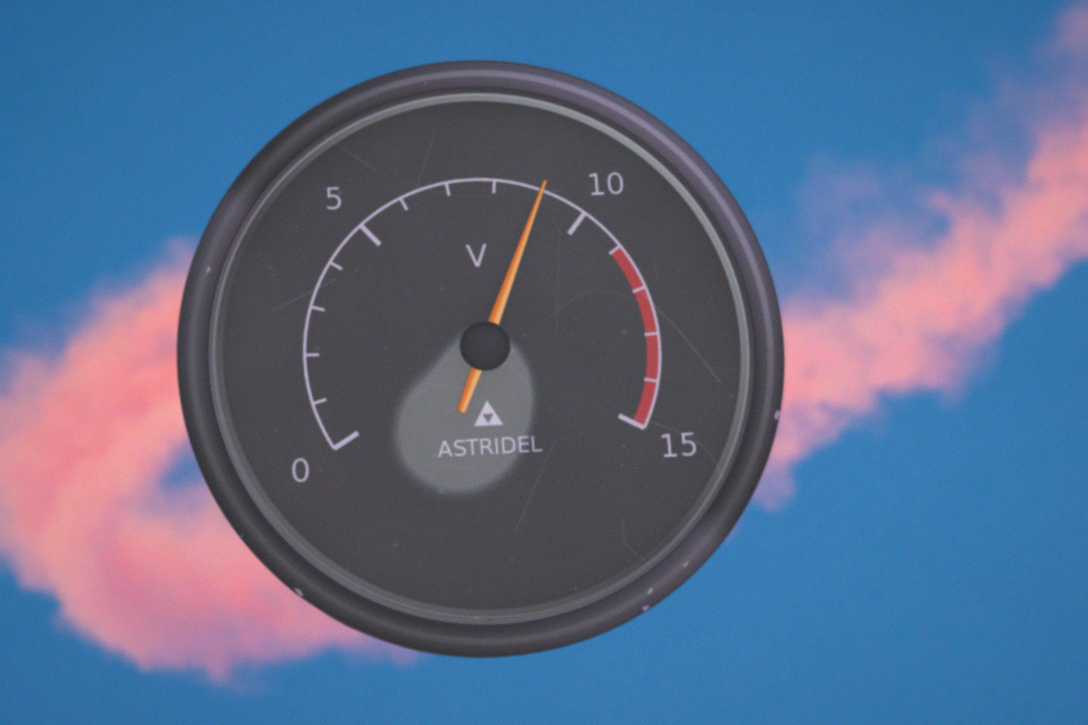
9 V
